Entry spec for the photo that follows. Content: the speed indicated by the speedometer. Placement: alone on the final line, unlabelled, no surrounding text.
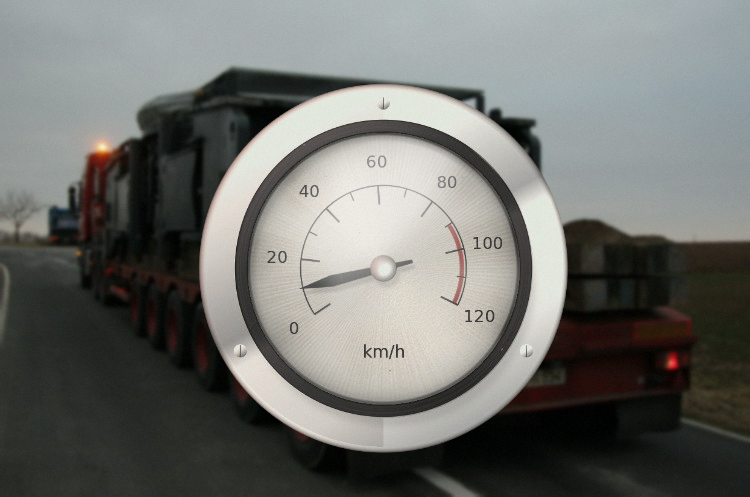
10 km/h
